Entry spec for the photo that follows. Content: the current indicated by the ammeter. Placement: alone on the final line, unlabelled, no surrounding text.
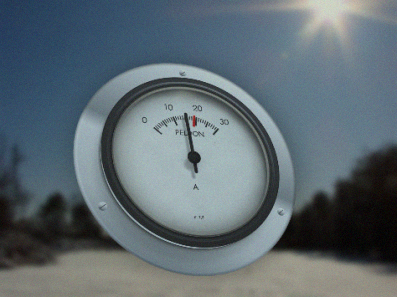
15 A
